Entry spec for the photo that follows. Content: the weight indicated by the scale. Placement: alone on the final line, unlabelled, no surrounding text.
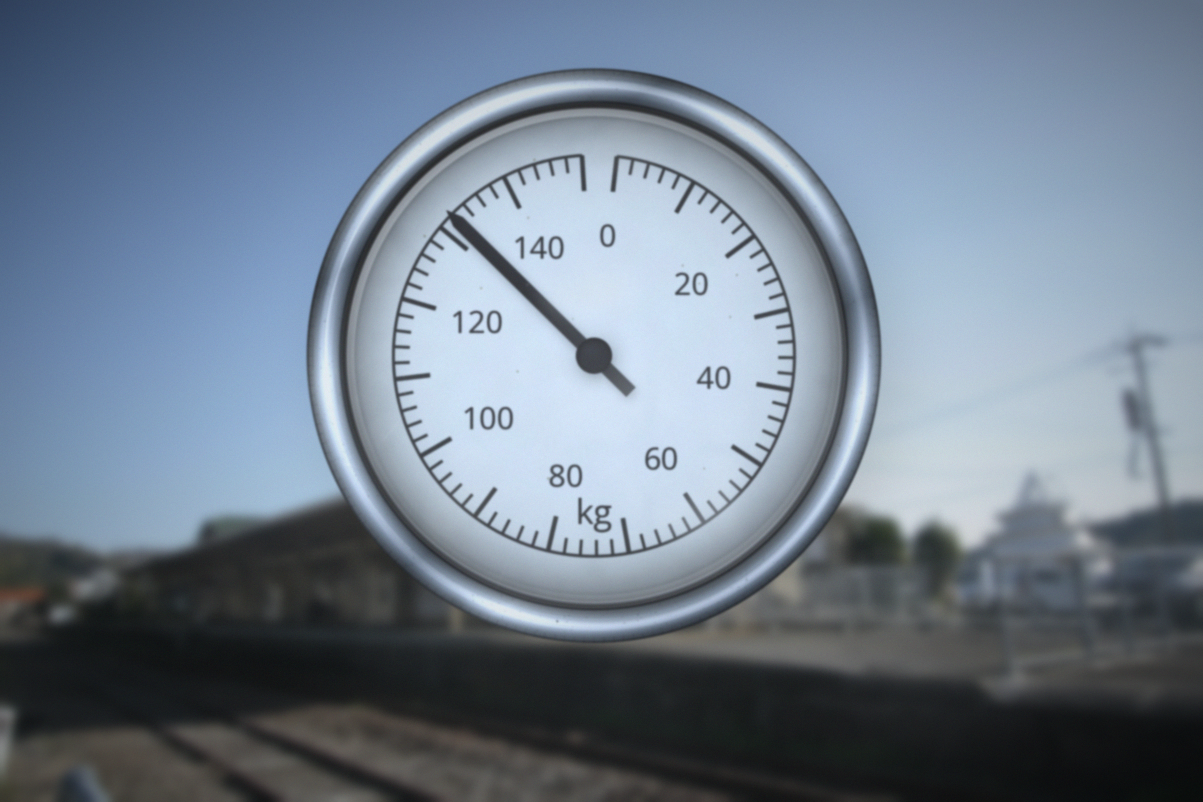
132 kg
